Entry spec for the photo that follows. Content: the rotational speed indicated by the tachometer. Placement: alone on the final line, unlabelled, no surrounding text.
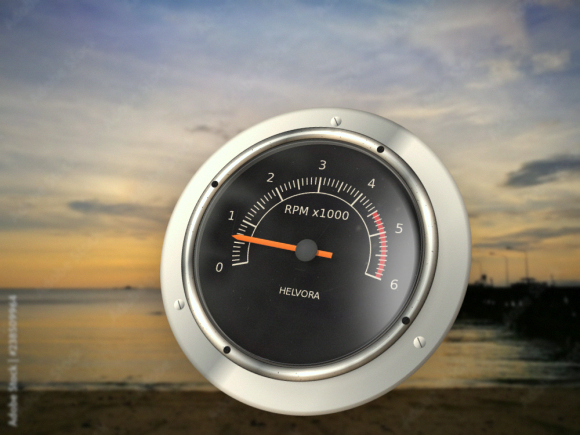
600 rpm
